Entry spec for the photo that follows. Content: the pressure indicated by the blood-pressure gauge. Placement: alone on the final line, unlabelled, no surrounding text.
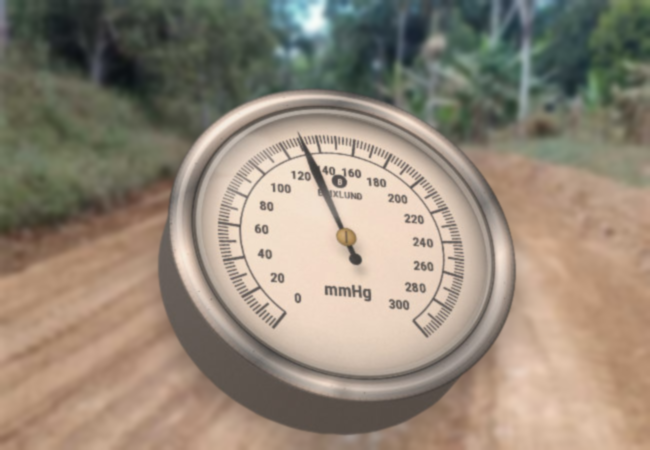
130 mmHg
